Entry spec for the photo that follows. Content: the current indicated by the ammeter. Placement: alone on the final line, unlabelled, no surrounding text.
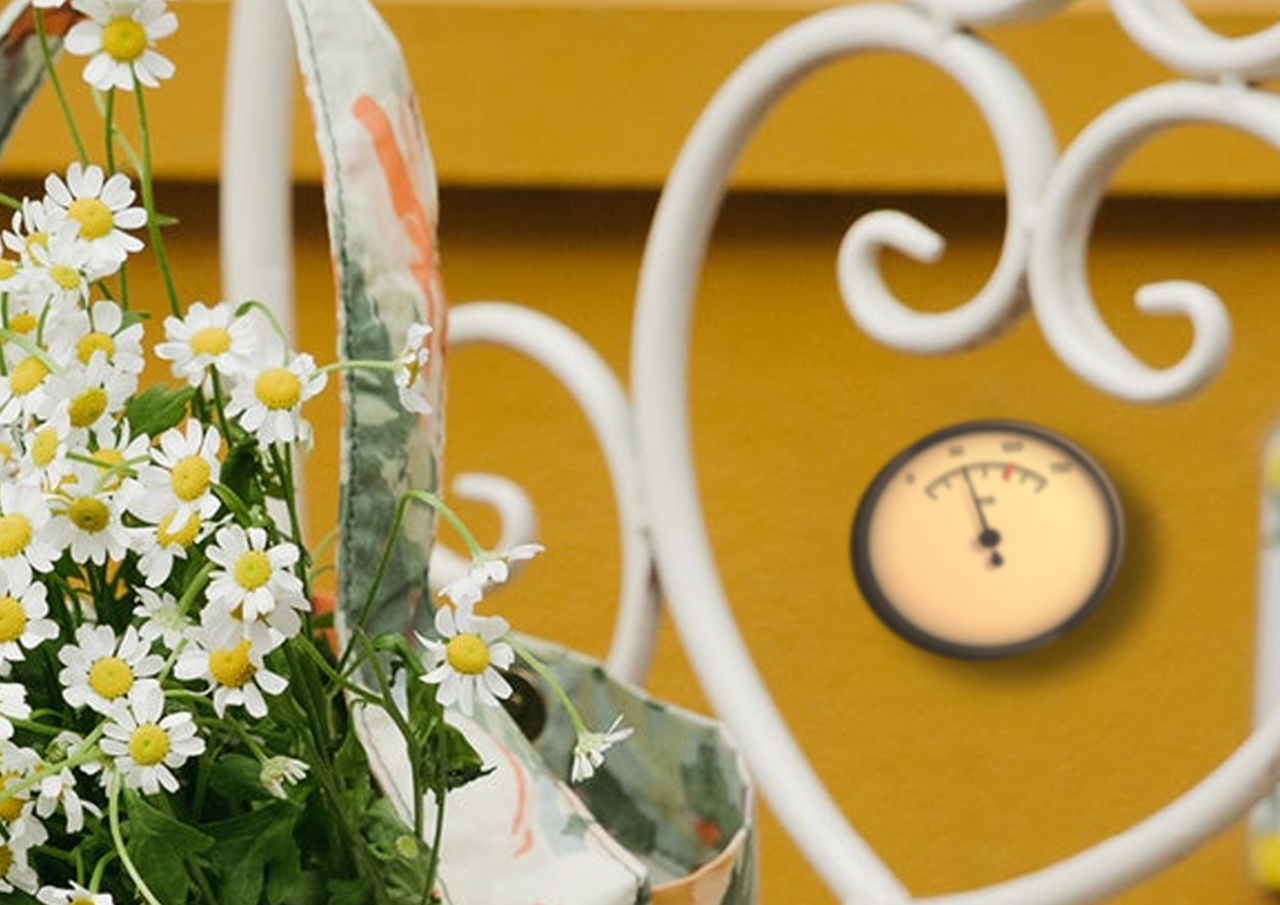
50 mA
